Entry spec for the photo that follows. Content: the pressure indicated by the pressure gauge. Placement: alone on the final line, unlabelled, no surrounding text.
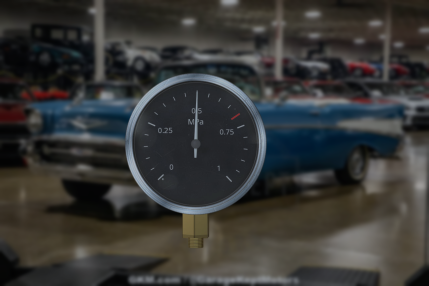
0.5 MPa
